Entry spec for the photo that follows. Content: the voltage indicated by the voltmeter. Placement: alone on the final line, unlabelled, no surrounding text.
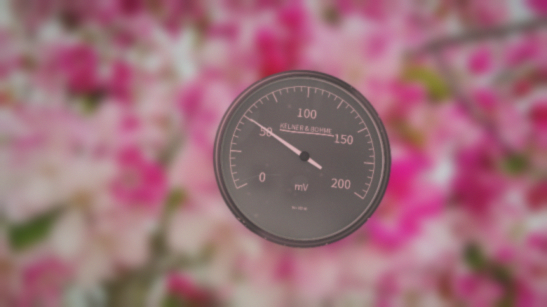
50 mV
